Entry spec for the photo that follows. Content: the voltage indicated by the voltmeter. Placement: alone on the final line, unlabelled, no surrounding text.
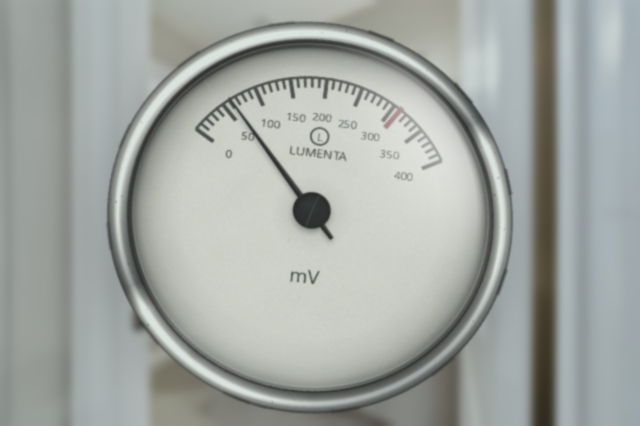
60 mV
